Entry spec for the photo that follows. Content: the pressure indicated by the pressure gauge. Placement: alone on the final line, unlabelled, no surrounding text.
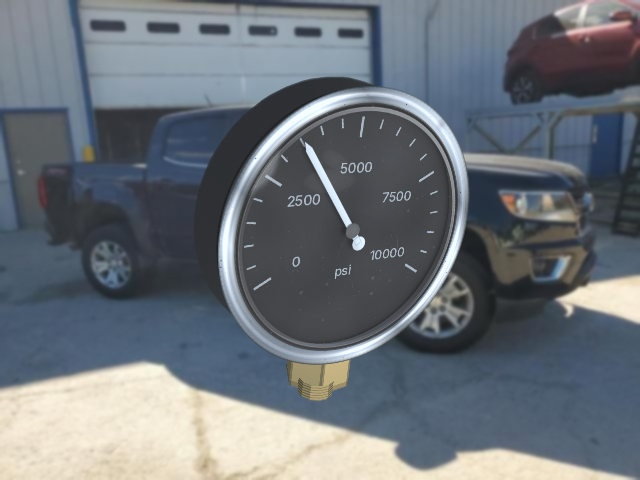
3500 psi
